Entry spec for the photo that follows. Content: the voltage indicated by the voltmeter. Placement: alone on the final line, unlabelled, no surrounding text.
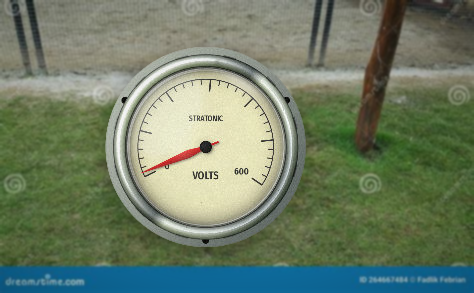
10 V
